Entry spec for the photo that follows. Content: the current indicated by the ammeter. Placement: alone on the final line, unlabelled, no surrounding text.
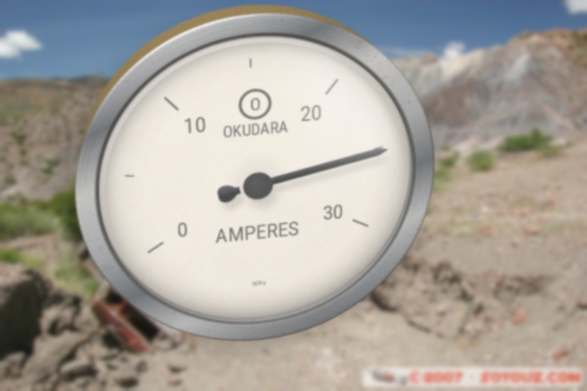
25 A
